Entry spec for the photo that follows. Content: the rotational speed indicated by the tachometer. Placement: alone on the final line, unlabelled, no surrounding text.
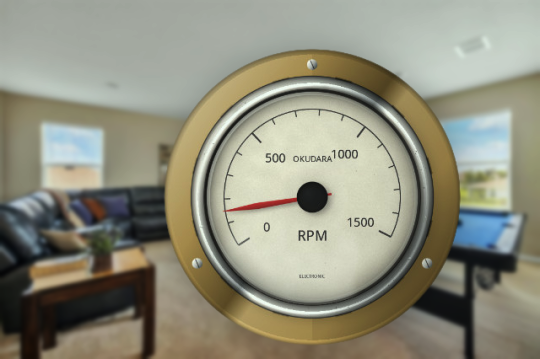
150 rpm
